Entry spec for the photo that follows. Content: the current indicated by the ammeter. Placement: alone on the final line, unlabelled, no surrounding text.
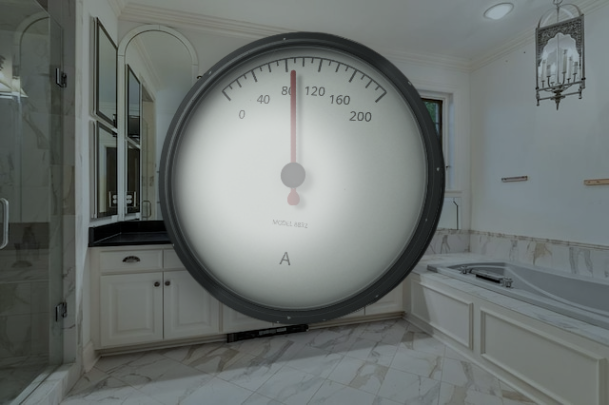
90 A
